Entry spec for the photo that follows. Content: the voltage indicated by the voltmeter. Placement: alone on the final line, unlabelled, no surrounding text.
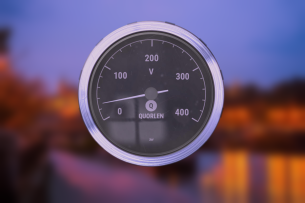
30 V
